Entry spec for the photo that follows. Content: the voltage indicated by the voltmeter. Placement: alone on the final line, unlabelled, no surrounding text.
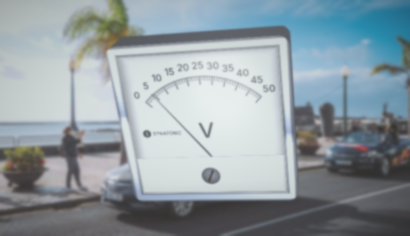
5 V
